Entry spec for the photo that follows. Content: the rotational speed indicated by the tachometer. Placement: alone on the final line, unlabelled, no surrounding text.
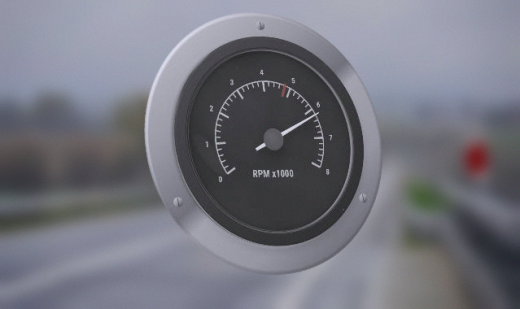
6200 rpm
